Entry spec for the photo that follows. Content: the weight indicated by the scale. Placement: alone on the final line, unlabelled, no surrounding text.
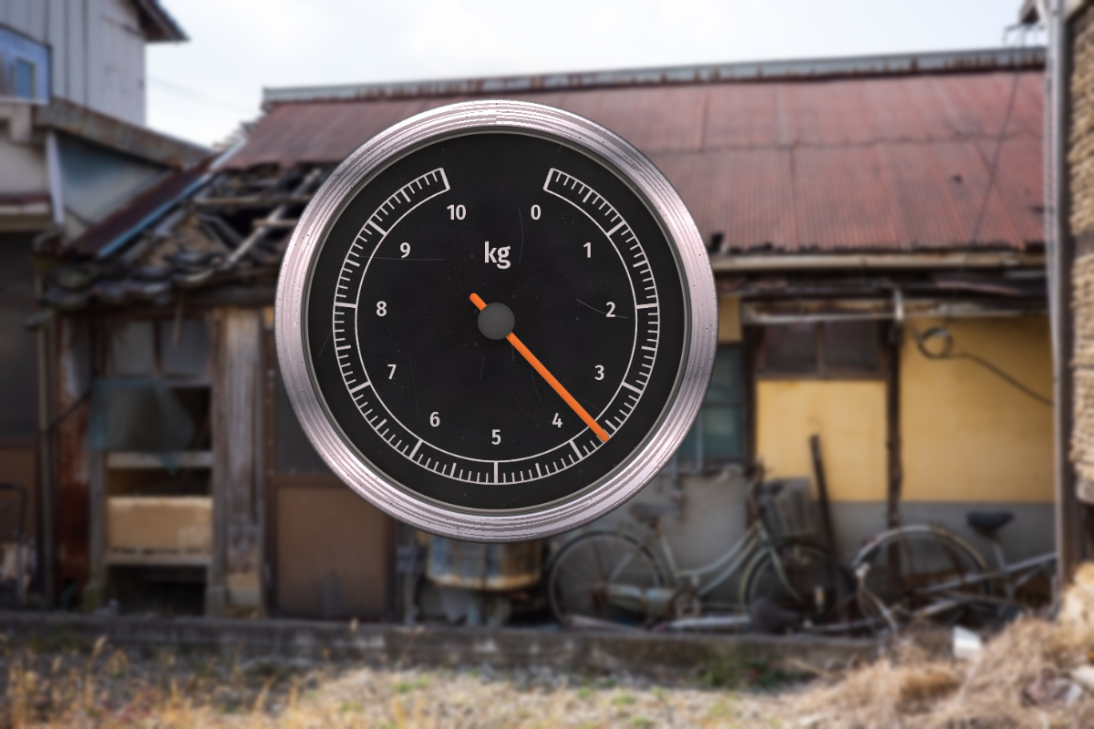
3.65 kg
